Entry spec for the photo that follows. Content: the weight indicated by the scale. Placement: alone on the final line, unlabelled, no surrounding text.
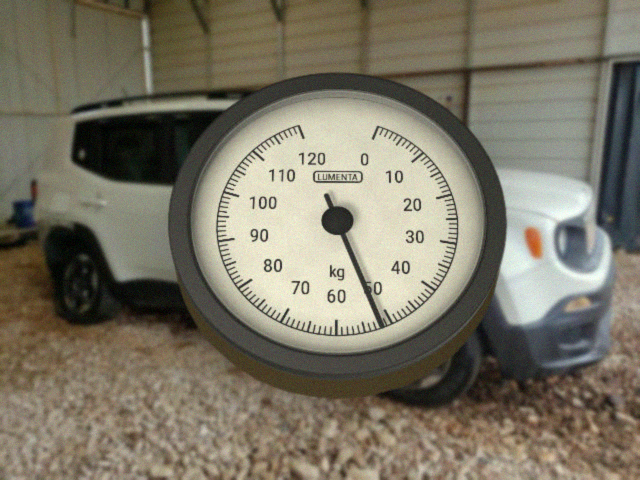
52 kg
